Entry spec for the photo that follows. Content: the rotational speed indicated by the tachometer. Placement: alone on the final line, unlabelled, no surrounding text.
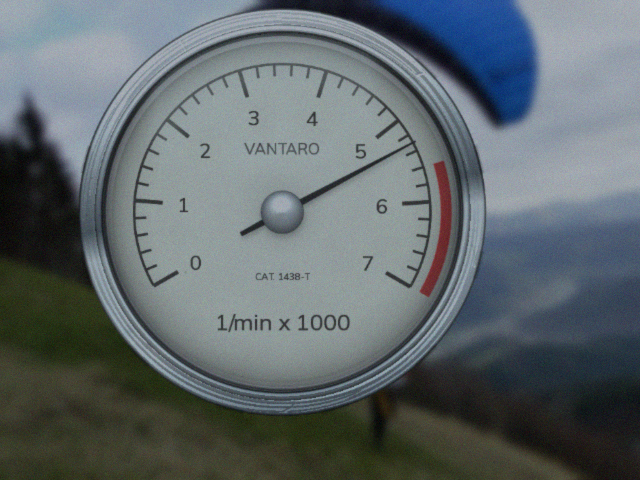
5300 rpm
